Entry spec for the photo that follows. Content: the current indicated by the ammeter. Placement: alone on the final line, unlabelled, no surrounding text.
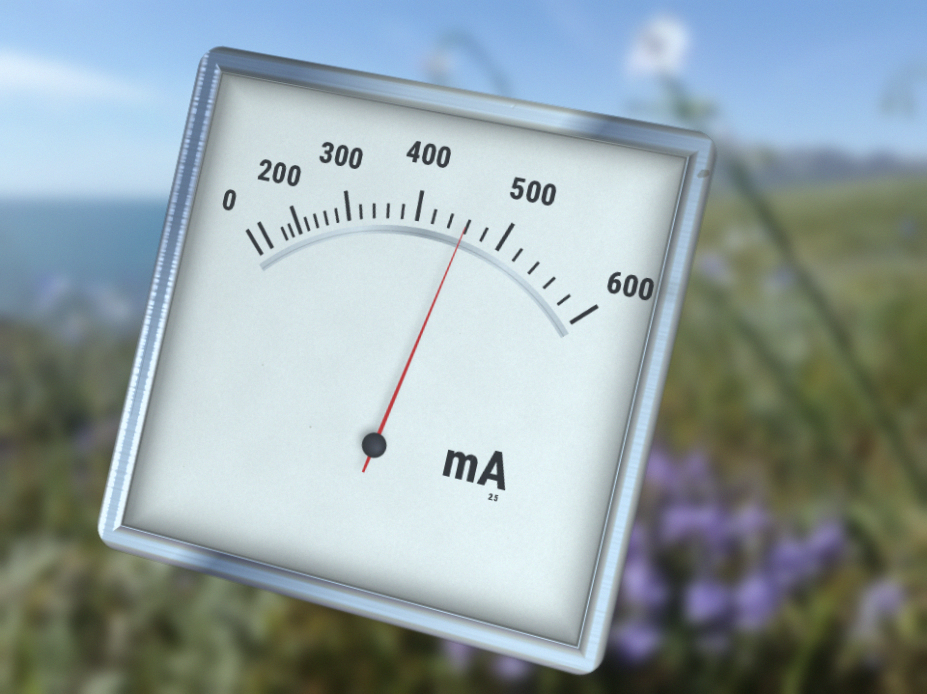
460 mA
